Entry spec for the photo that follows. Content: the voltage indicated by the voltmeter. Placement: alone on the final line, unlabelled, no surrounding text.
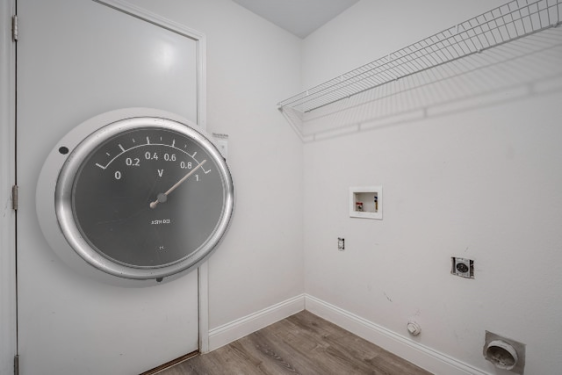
0.9 V
